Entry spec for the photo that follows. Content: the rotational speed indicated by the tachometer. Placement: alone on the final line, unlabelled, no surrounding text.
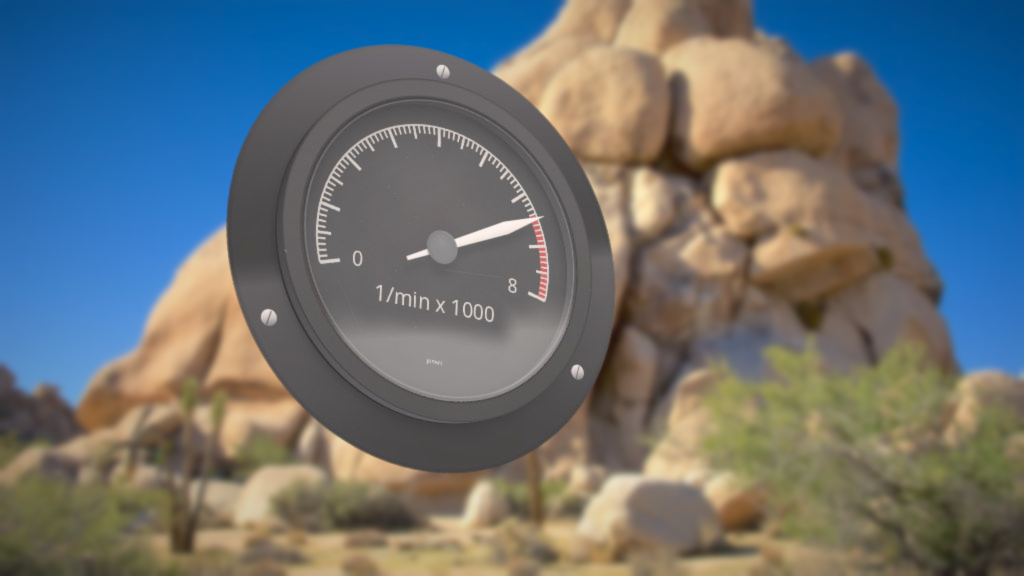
6500 rpm
